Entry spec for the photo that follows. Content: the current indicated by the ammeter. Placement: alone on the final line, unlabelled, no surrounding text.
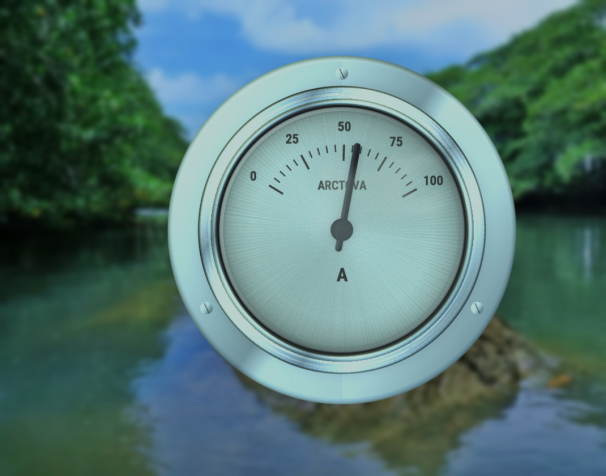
57.5 A
